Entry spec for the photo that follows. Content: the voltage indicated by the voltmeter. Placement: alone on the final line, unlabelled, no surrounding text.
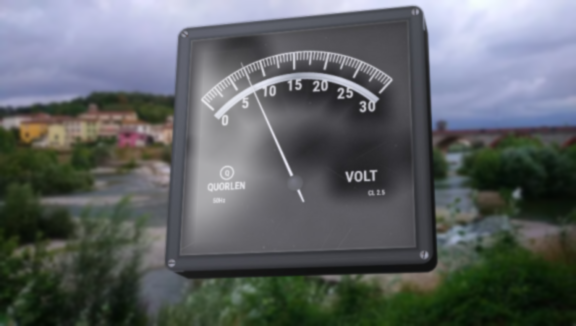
7.5 V
